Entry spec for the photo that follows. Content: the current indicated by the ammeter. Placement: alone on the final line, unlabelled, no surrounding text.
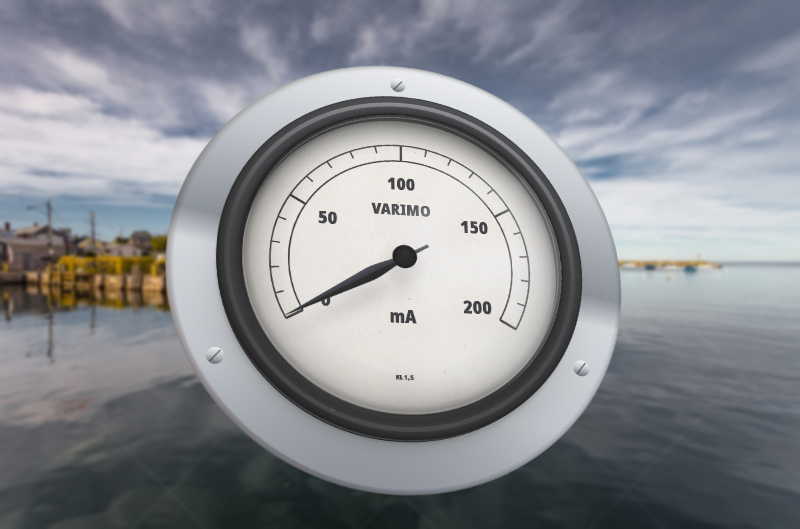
0 mA
